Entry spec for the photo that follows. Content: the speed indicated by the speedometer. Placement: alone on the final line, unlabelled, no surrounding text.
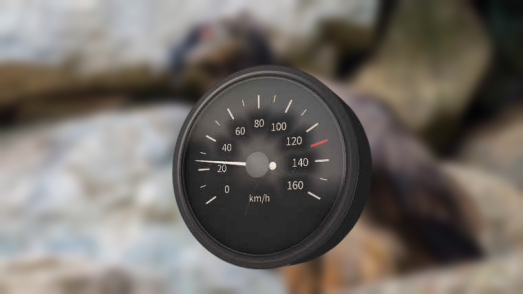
25 km/h
